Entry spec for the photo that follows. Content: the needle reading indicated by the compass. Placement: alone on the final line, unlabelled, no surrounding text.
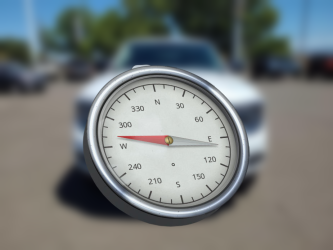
280 °
